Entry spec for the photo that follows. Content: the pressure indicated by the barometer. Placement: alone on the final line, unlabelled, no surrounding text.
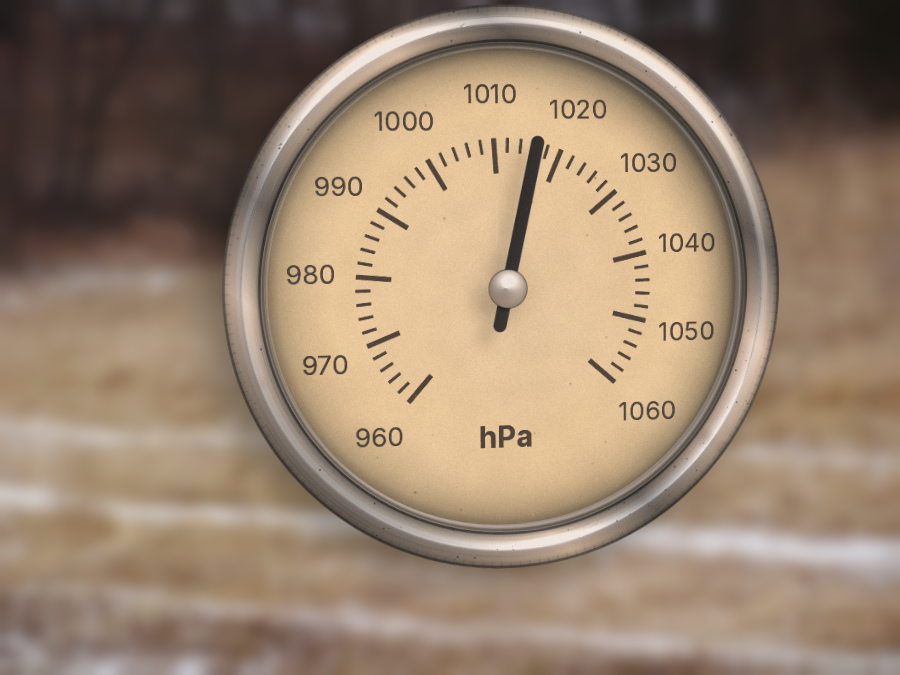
1016 hPa
